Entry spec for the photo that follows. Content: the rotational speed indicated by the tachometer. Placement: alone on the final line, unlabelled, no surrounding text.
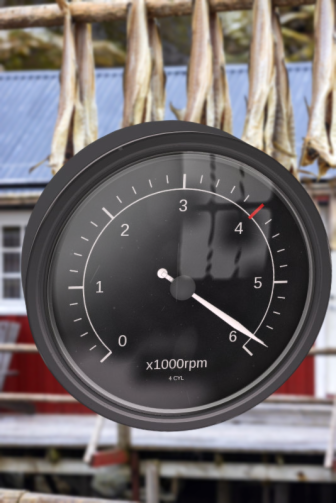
5800 rpm
